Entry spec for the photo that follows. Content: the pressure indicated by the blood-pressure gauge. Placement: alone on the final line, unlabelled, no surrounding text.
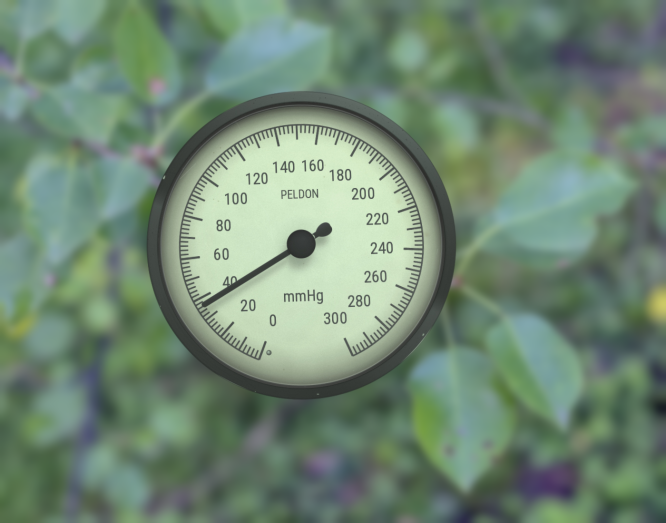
36 mmHg
